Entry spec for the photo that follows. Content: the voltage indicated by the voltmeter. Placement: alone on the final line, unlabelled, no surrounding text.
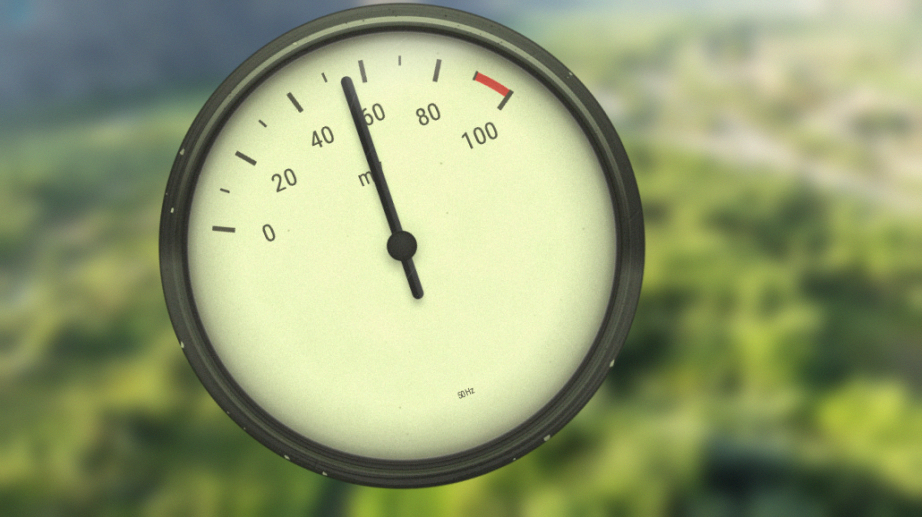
55 mV
